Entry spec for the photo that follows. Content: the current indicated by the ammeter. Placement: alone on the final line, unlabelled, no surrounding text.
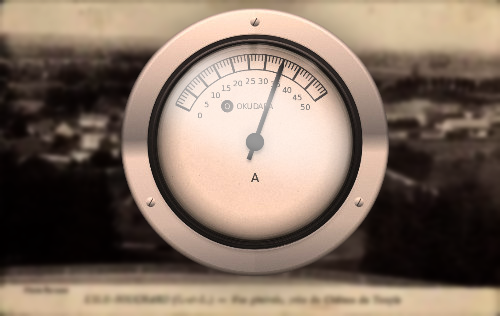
35 A
